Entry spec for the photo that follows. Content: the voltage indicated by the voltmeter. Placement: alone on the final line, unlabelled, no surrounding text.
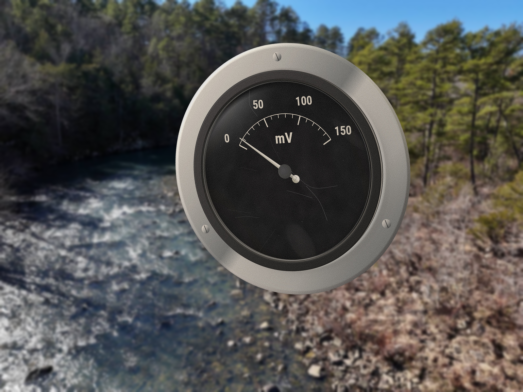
10 mV
